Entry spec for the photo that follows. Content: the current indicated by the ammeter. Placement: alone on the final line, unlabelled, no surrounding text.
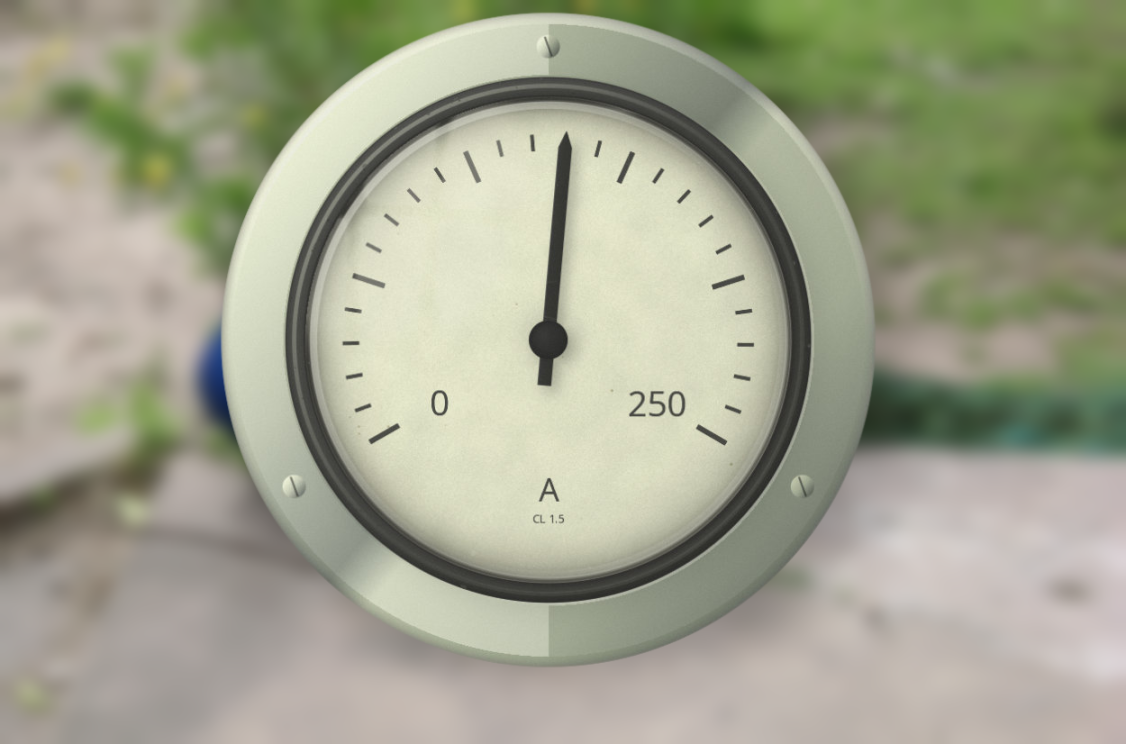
130 A
